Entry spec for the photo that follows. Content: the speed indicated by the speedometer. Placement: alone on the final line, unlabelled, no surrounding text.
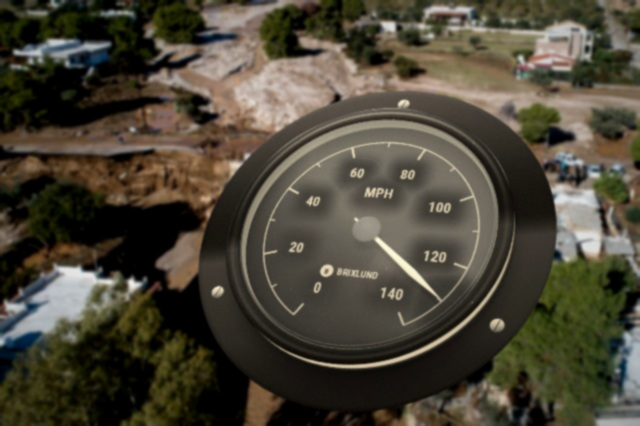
130 mph
